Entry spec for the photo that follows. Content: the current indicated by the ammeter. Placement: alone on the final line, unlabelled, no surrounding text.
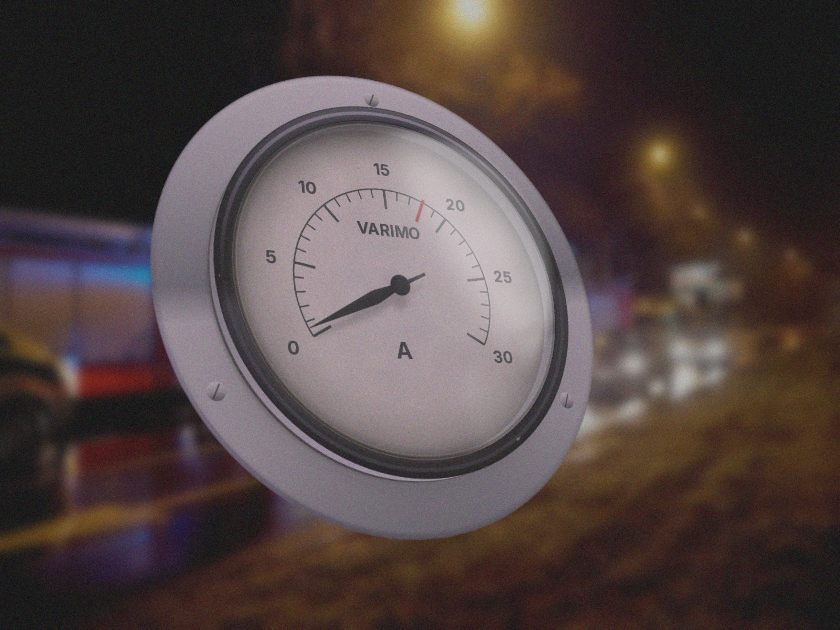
0.5 A
